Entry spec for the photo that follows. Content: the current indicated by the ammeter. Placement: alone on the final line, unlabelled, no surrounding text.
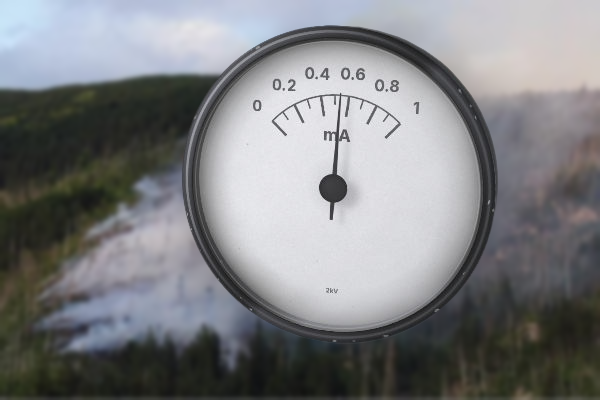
0.55 mA
